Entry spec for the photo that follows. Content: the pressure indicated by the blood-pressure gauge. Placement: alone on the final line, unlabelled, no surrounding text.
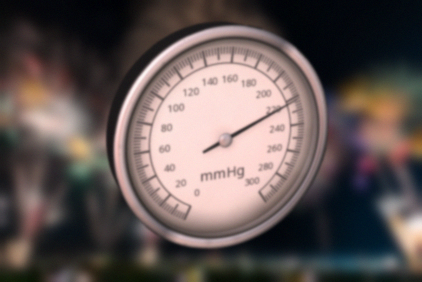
220 mmHg
